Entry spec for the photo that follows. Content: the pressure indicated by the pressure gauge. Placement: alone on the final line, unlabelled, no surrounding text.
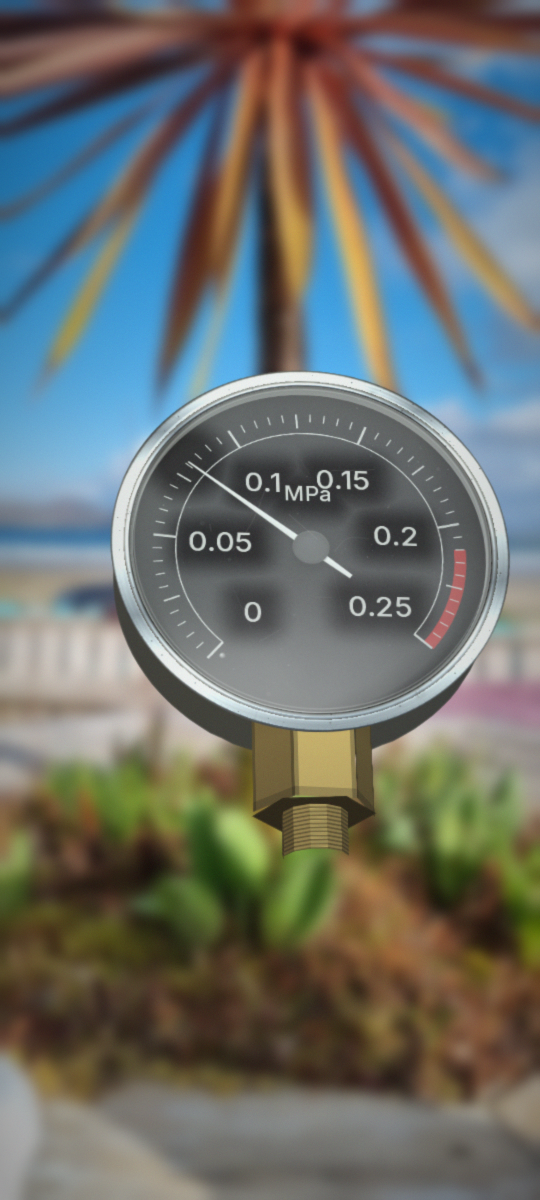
0.08 MPa
